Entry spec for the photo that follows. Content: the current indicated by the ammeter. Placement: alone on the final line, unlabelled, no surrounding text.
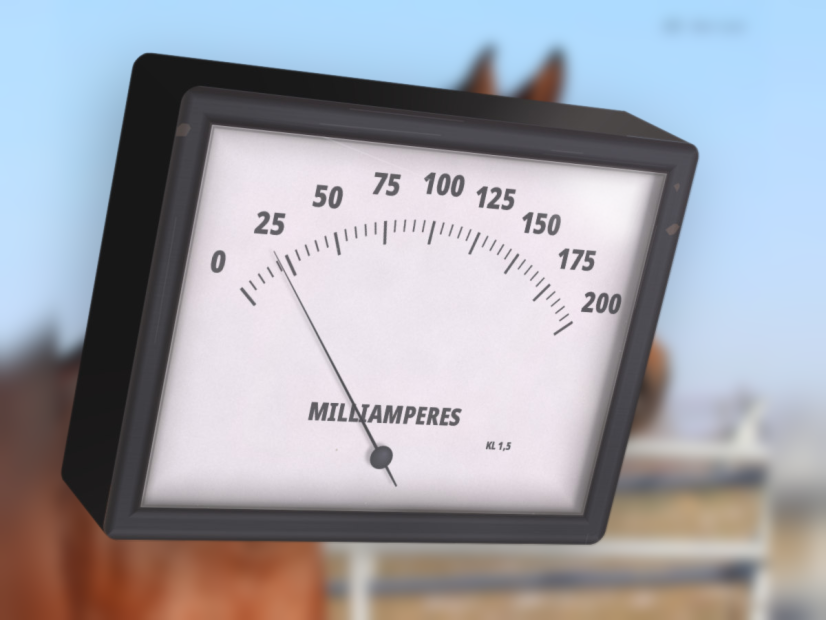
20 mA
